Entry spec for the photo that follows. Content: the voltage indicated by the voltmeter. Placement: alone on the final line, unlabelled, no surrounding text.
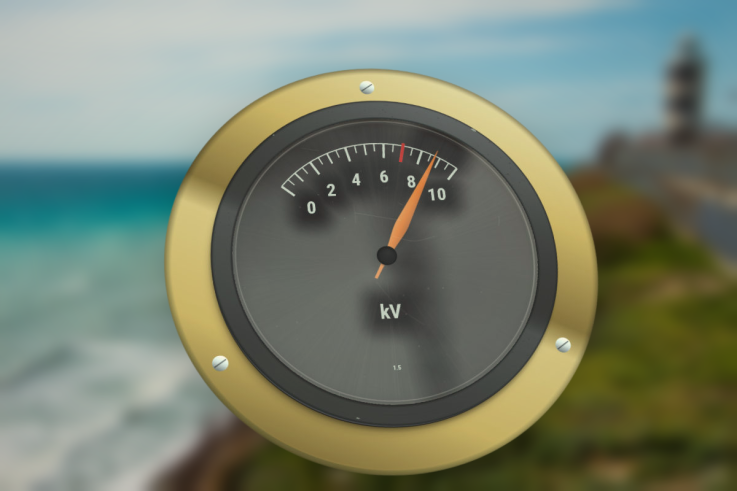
8.75 kV
